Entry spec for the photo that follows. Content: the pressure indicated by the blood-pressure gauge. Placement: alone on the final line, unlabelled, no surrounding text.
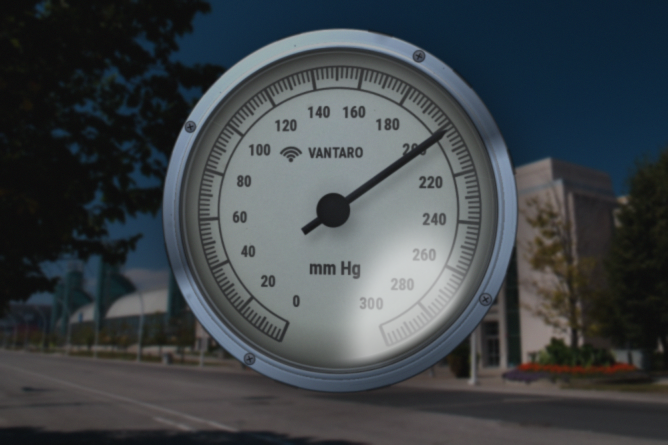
202 mmHg
